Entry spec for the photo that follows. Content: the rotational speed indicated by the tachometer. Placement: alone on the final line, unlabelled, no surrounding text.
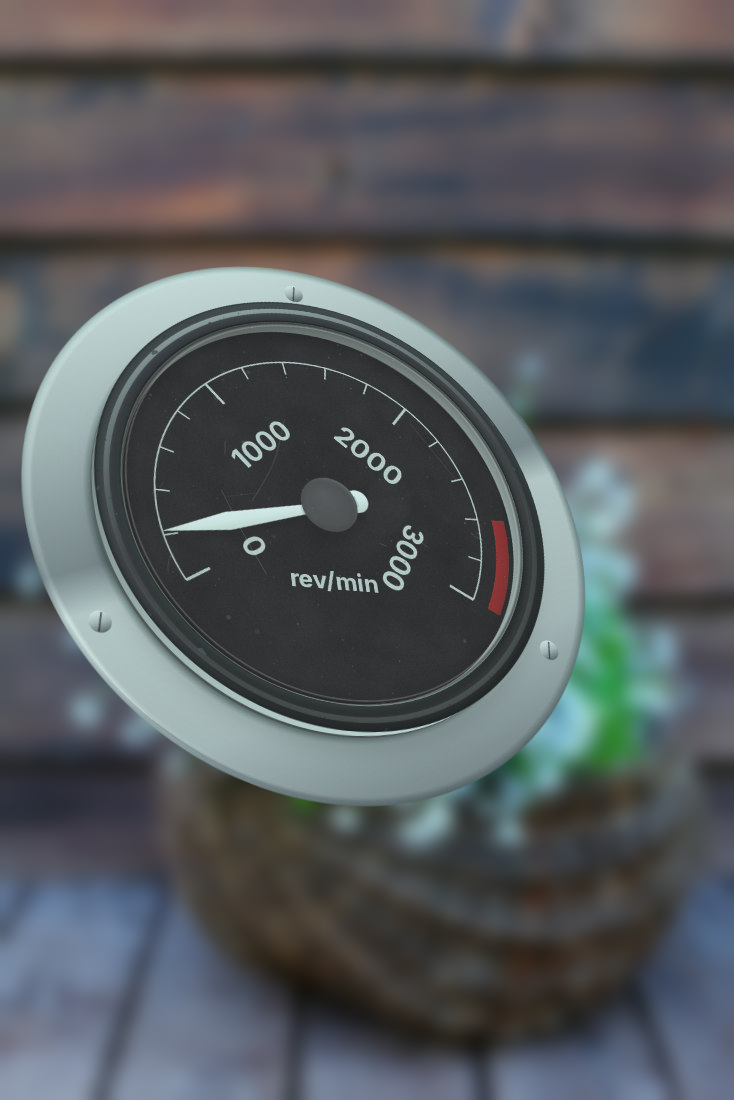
200 rpm
